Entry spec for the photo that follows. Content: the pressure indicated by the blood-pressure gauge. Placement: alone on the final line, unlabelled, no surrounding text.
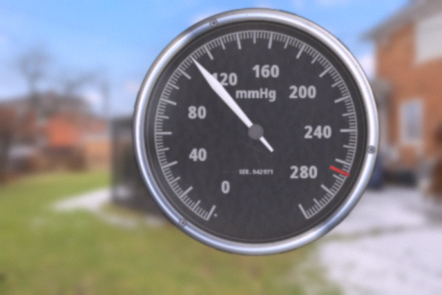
110 mmHg
